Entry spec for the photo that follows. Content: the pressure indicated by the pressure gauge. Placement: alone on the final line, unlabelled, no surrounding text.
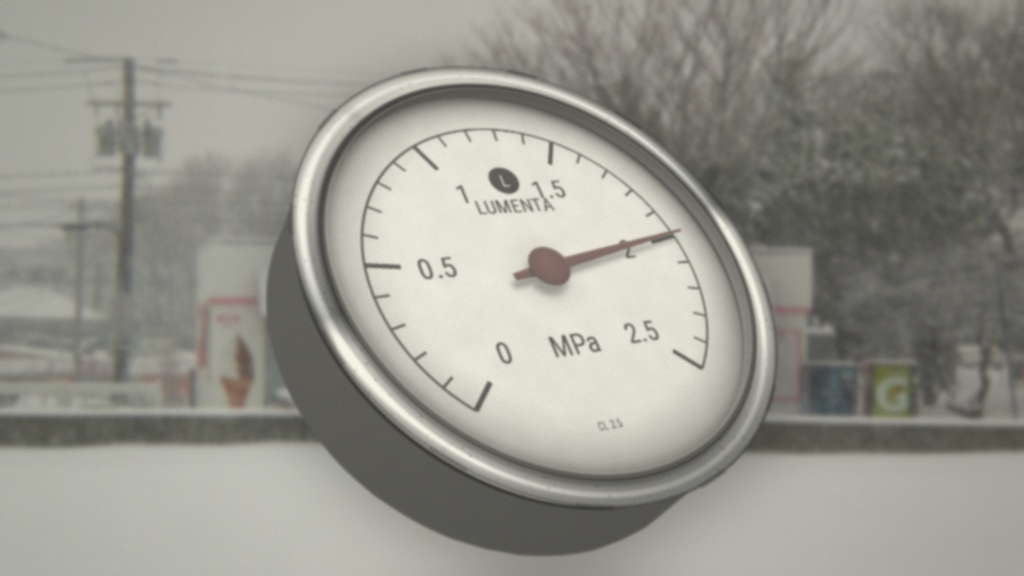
2 MPa
